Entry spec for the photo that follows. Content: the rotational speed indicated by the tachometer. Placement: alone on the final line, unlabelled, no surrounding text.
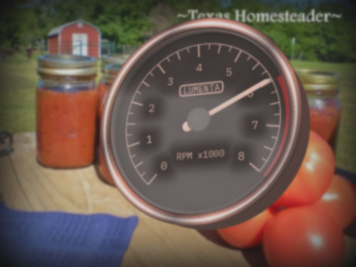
6000 rpm
